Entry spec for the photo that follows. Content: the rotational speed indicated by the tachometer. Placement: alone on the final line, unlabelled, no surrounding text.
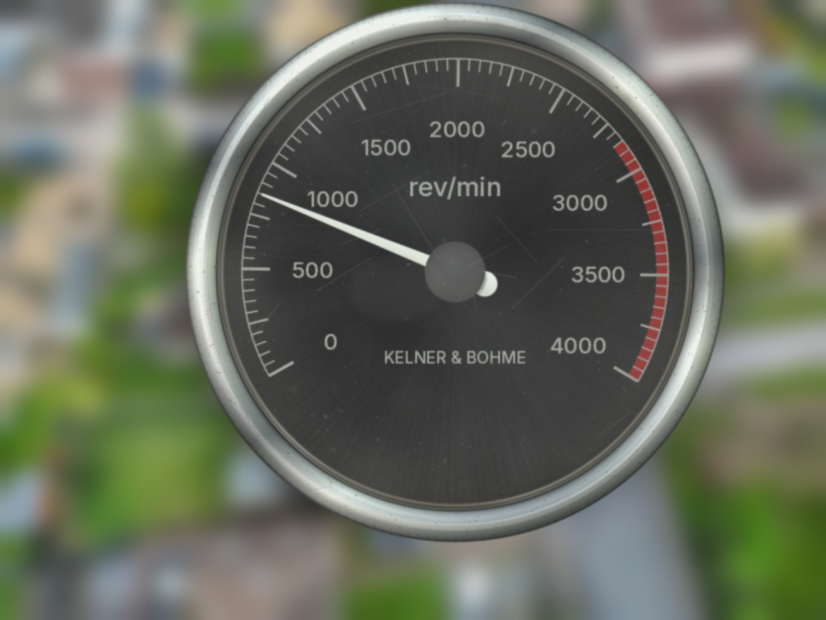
850 rpm
